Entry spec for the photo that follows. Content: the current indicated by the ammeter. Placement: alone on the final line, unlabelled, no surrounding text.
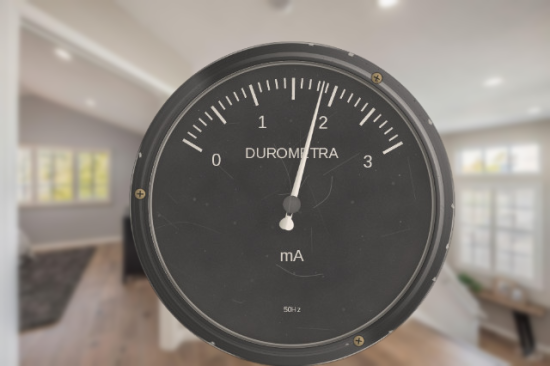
1.85 mA
